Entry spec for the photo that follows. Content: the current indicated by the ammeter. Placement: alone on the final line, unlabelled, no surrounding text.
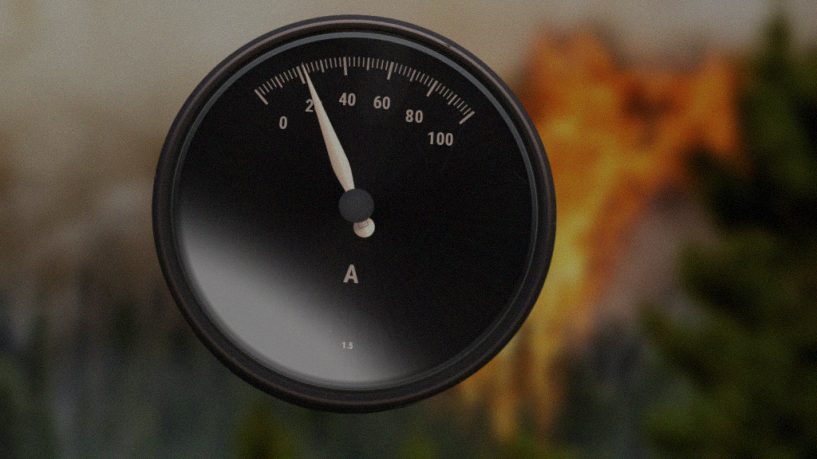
22 A
